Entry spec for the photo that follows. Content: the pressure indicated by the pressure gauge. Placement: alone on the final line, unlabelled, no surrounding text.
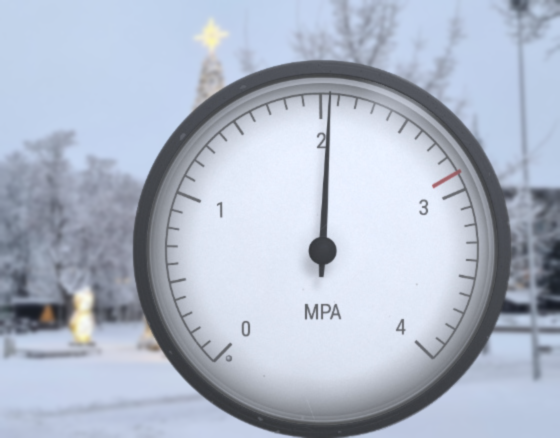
2.05 MPa
